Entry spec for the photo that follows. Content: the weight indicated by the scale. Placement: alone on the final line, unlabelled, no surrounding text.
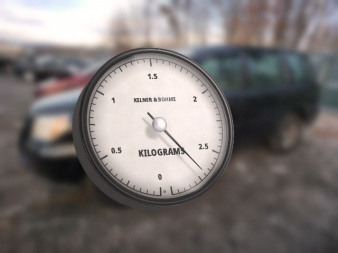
2.7 kg
